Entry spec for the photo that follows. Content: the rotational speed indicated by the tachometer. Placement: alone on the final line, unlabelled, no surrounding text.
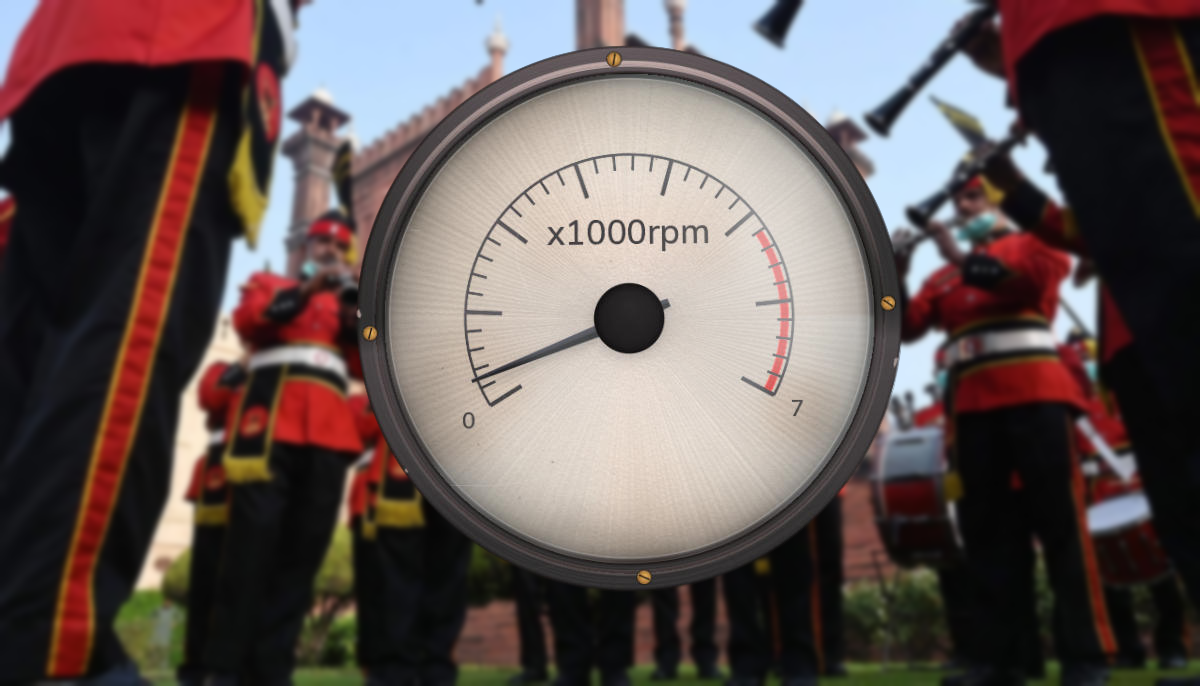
300 rpm
